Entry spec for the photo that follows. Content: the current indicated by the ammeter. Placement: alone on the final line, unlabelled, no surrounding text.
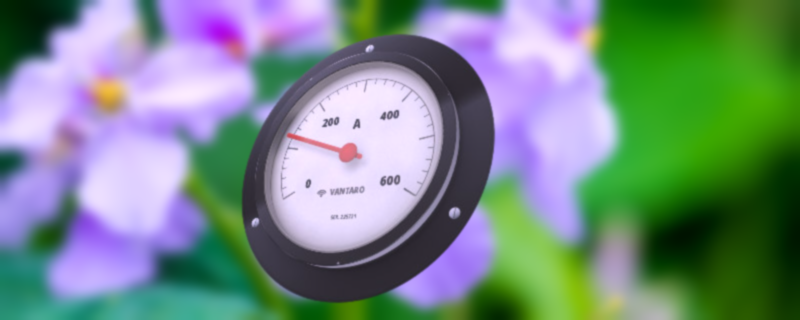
120 A
